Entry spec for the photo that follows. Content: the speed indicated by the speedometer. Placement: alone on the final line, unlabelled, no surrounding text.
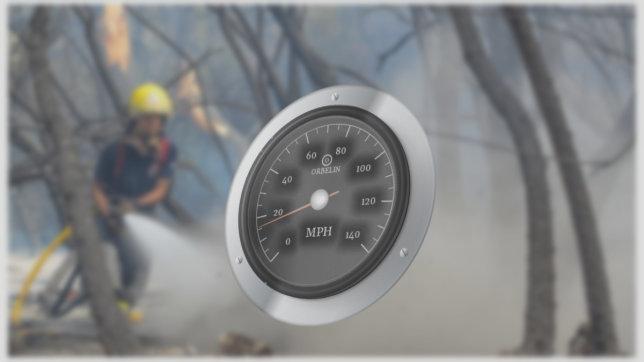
15 mph
